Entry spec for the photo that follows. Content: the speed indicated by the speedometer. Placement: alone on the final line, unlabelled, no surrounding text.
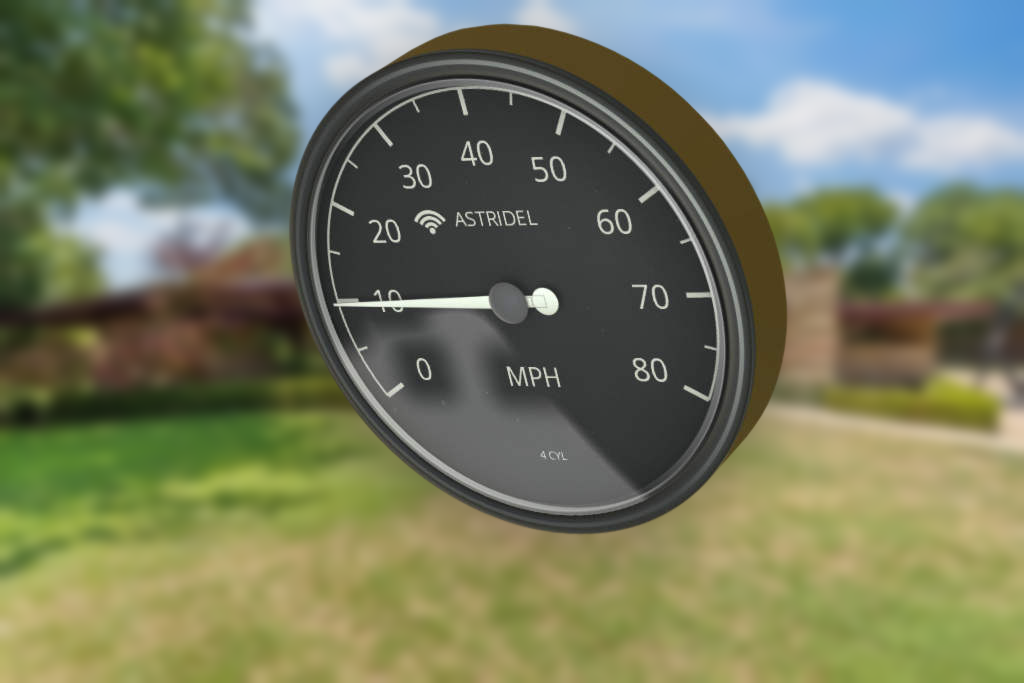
10 mph
